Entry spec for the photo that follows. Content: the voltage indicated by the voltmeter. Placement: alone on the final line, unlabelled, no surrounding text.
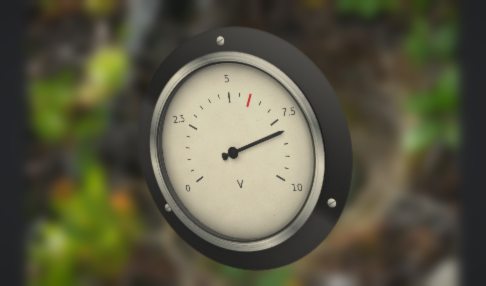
8 V
